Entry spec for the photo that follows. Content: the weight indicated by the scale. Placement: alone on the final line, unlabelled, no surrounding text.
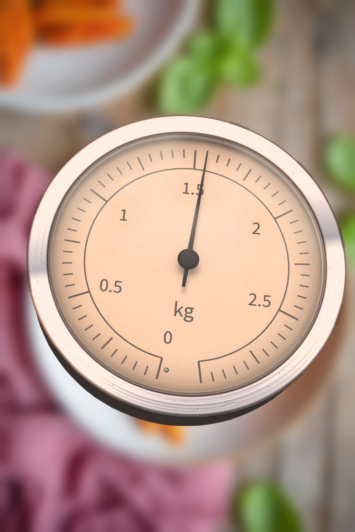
1.55 kg
